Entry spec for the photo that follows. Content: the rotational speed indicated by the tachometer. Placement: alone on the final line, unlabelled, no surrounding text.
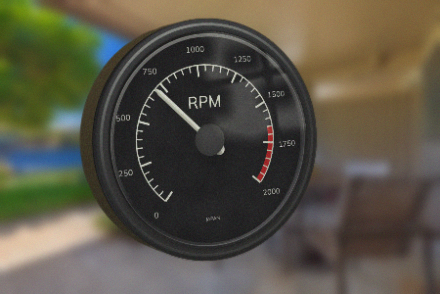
700 rpm
